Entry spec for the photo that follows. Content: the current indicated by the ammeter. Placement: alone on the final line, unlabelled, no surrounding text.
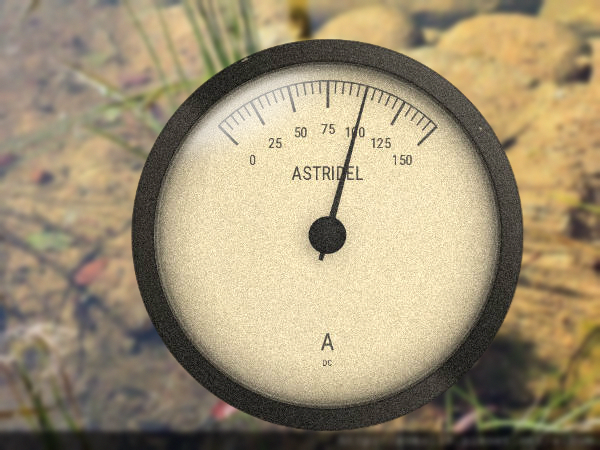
100 A
